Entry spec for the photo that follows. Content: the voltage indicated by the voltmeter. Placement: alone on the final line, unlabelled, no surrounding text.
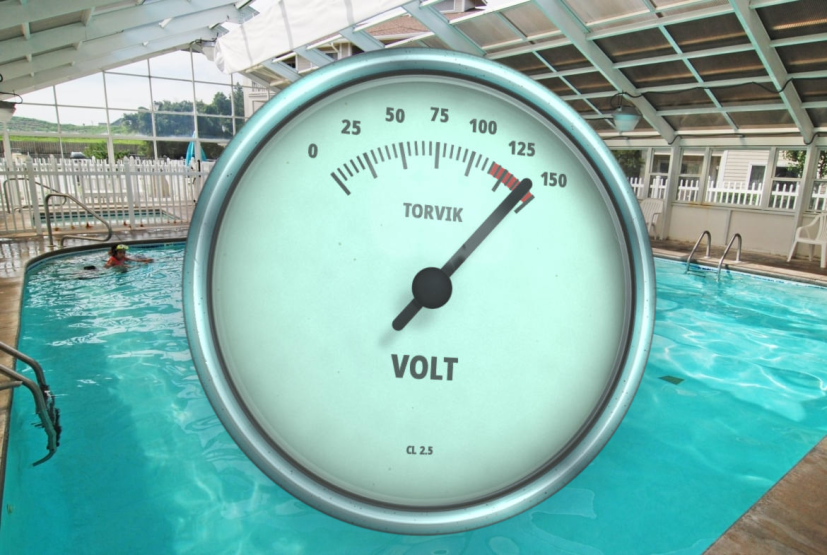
140 V
